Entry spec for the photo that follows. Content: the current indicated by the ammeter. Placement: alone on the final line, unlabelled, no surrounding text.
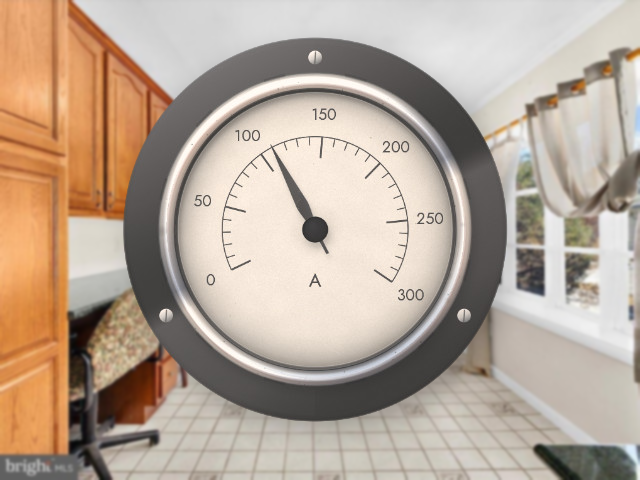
110 A
